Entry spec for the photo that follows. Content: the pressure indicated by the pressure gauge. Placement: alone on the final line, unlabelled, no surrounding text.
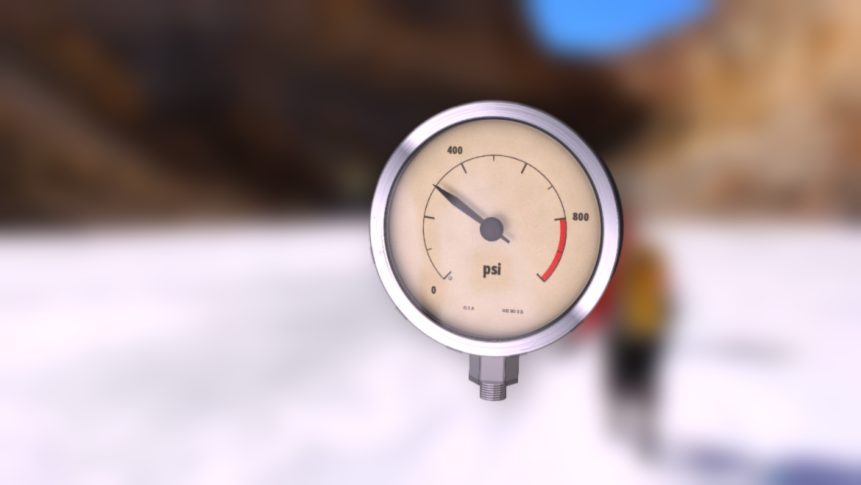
300 psi
